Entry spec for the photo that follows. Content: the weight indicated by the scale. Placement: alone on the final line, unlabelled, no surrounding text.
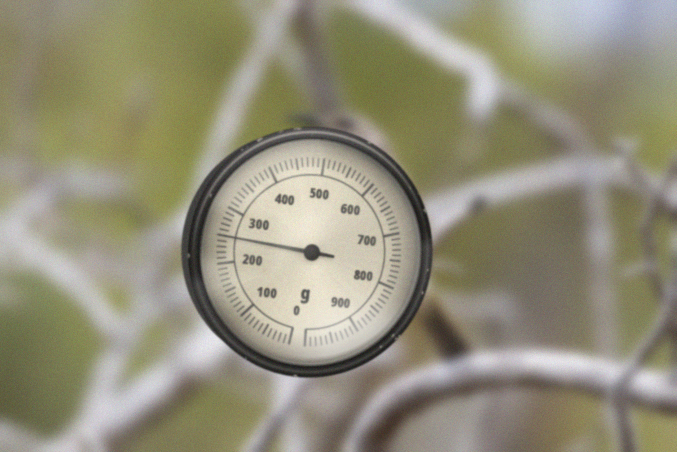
250 g
